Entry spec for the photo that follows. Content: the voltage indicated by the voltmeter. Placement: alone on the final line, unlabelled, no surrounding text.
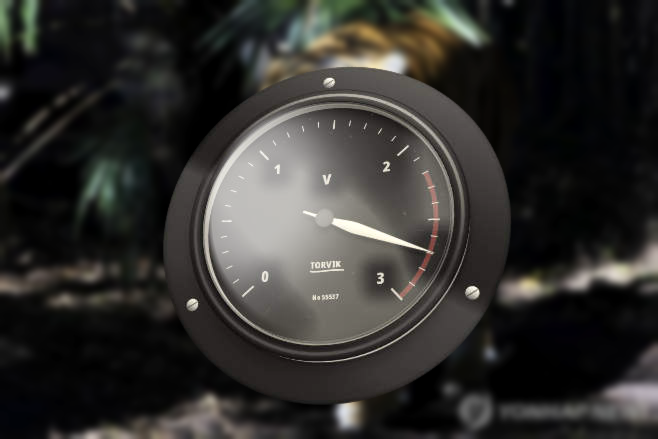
2.7 V
